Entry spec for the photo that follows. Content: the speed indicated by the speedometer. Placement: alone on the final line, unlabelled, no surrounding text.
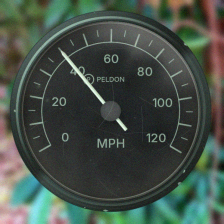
40 mph
